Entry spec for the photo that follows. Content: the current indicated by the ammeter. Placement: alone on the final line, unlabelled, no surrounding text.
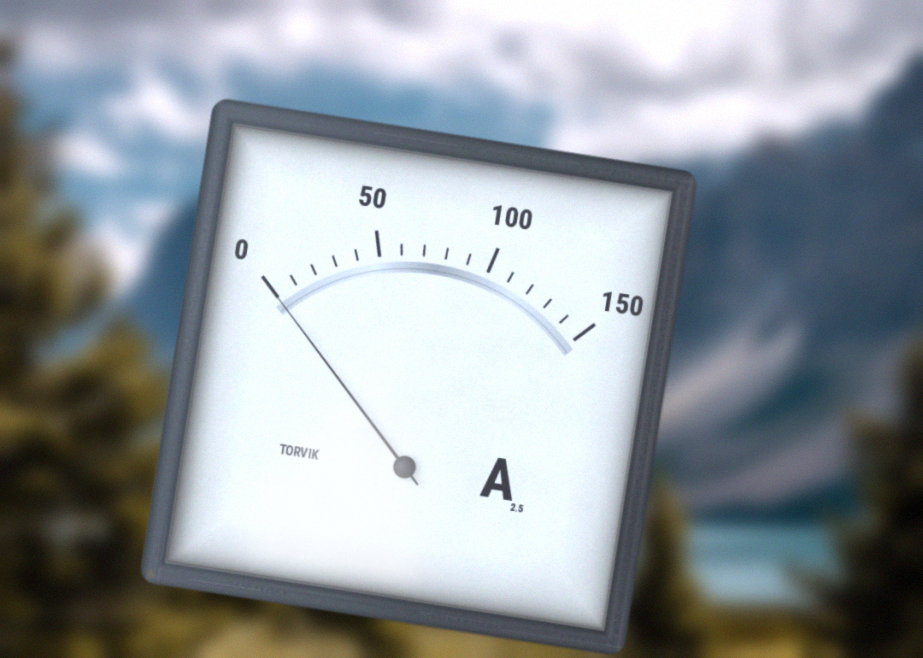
0 A
